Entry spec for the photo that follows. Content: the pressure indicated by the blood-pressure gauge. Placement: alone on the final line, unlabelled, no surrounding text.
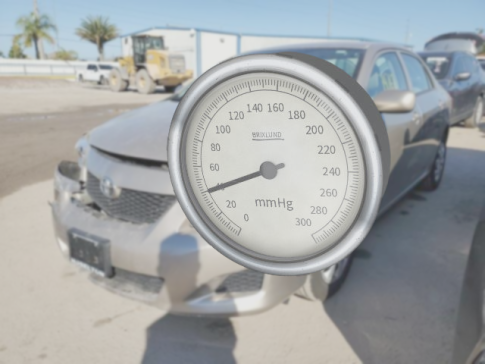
40 mmHg
